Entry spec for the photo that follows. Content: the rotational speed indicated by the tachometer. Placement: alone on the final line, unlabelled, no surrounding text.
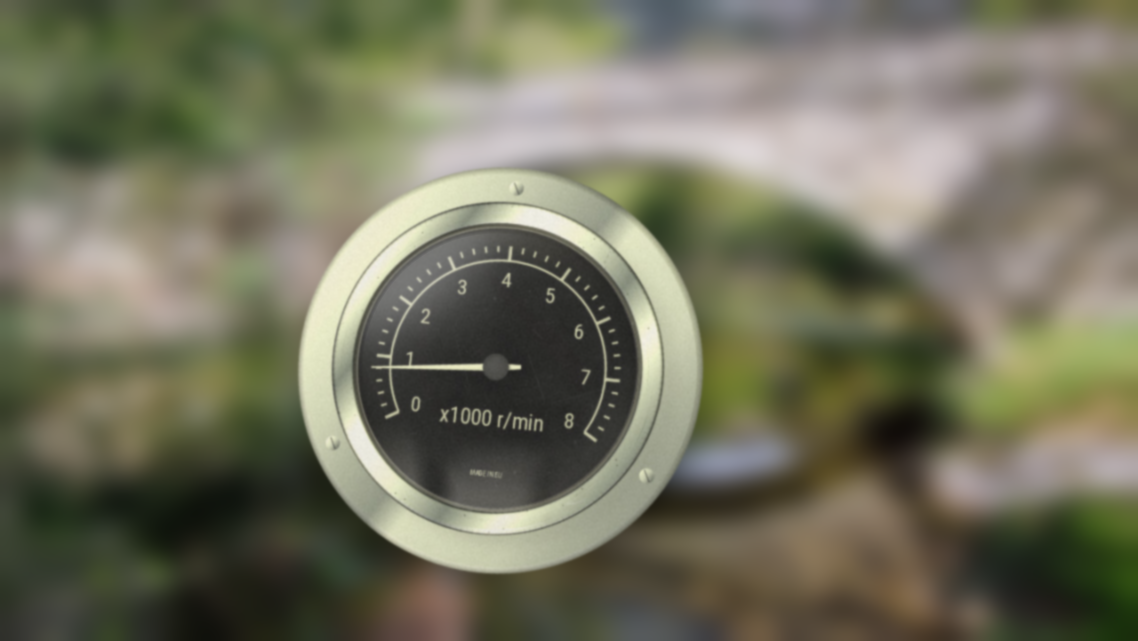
800 rpm
